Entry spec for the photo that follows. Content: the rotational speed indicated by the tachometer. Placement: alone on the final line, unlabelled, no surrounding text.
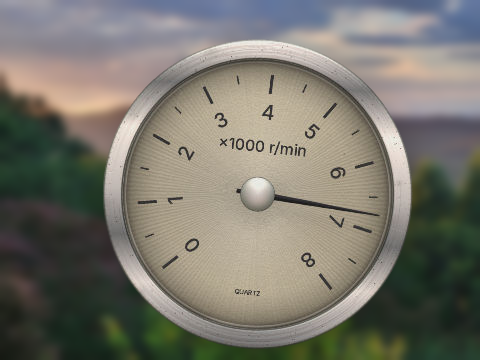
6750 rpm
